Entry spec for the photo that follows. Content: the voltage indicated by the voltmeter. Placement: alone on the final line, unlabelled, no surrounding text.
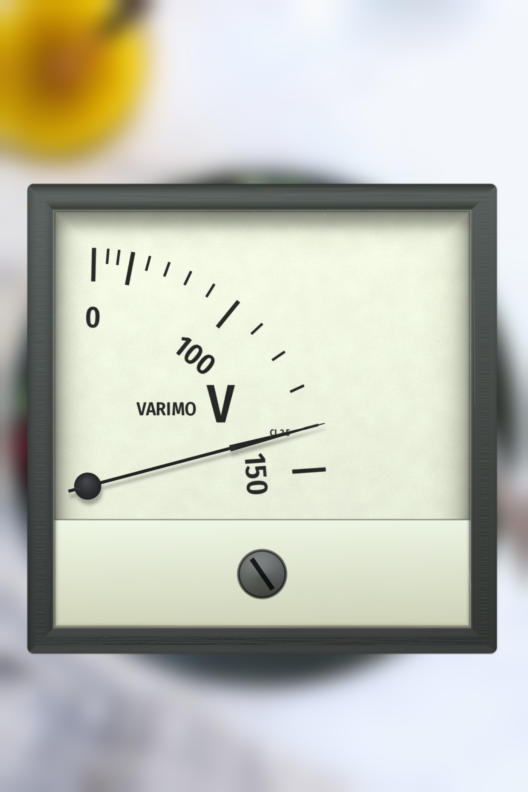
140 V
